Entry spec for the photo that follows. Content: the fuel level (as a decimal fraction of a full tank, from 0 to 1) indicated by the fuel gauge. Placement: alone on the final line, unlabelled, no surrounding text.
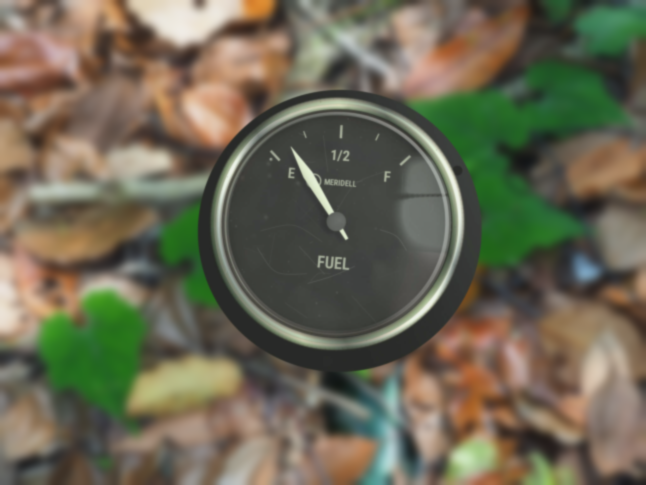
0.125
